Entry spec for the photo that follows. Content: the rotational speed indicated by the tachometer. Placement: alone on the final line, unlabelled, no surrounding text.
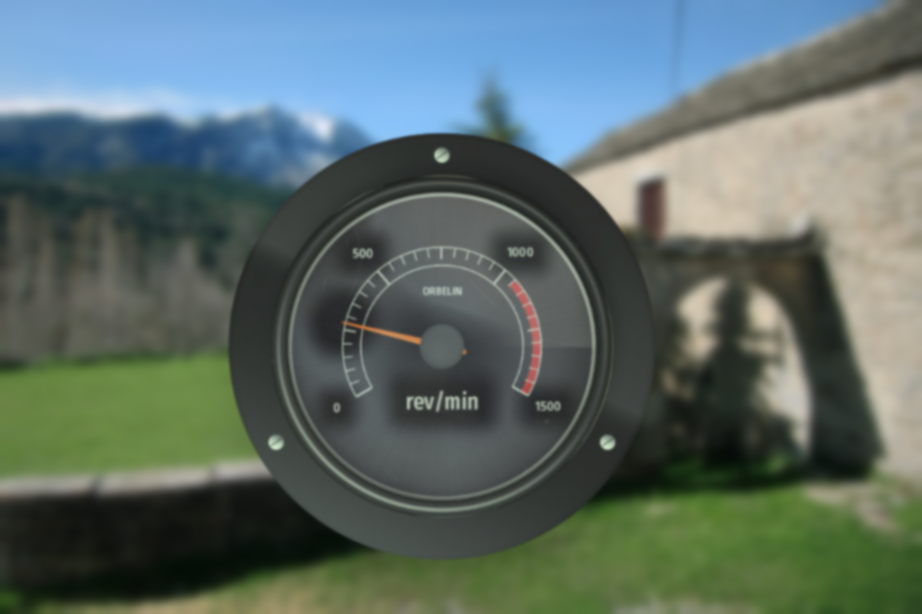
275 rpm
